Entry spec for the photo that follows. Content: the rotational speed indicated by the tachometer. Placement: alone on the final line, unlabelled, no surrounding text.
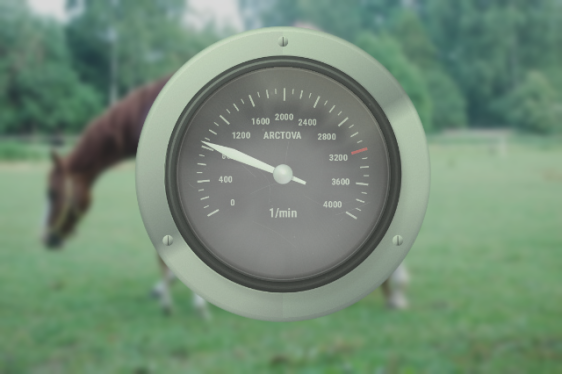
850 rpm
